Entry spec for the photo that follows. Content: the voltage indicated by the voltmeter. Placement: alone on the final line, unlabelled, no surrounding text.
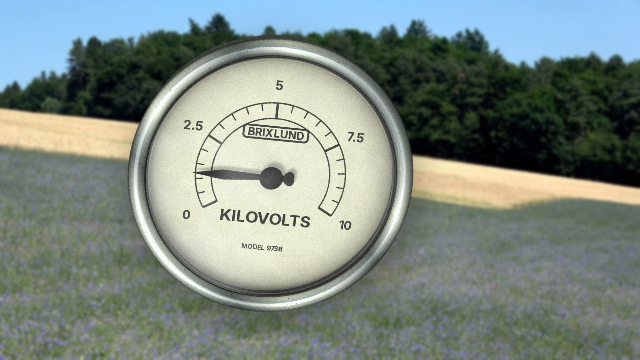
1.25 kV
